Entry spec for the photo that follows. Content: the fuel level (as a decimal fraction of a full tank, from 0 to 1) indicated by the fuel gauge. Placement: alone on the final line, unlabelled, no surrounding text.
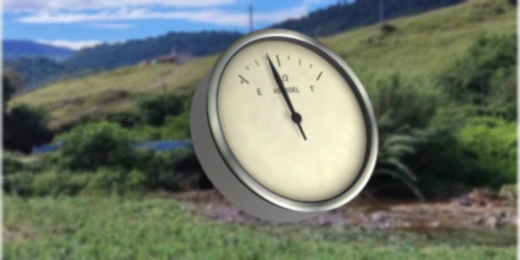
0.375
